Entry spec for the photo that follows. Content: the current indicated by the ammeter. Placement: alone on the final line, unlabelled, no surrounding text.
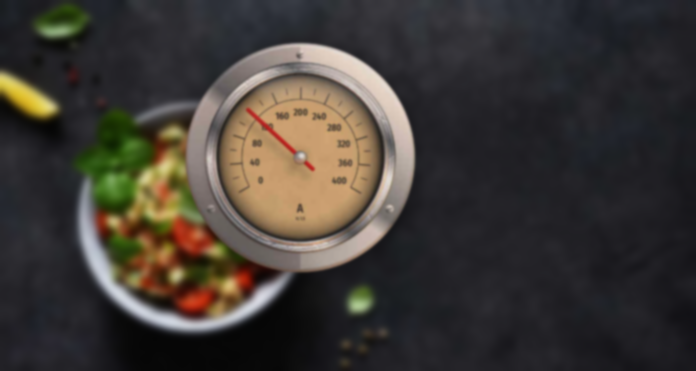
120 A
